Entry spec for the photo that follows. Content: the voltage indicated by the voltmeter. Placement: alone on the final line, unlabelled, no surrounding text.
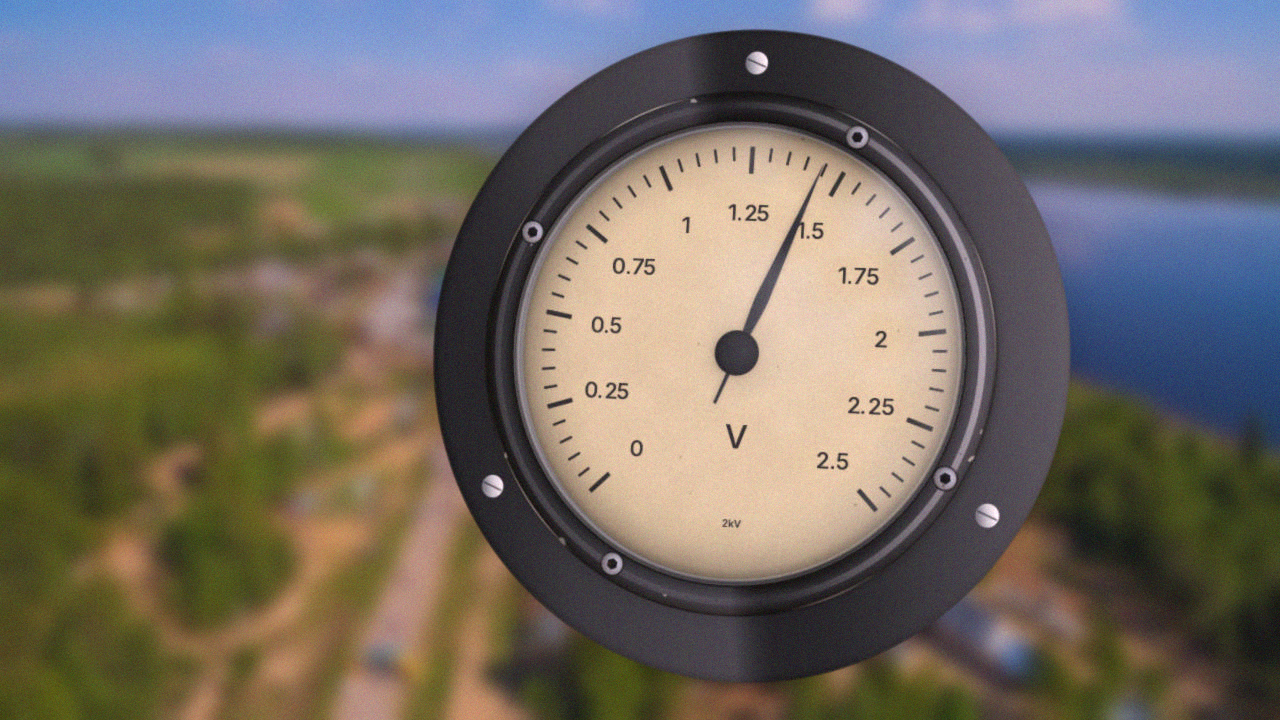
1.45 V
